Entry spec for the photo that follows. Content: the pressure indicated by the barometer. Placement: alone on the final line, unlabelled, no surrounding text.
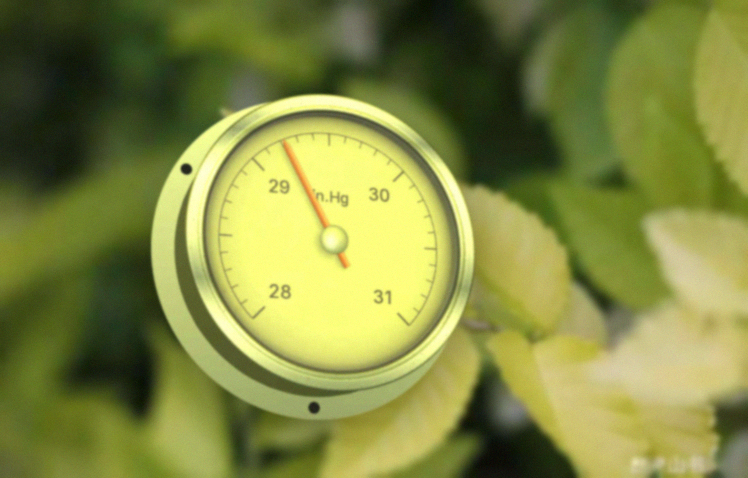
29.2 inHg
